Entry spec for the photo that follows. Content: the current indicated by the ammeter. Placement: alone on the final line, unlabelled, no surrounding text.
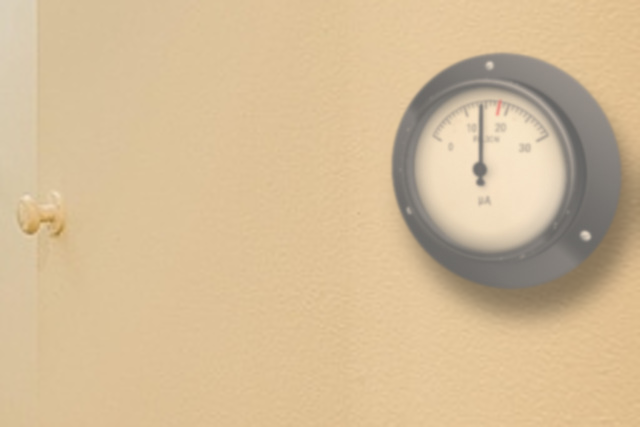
15 µA
